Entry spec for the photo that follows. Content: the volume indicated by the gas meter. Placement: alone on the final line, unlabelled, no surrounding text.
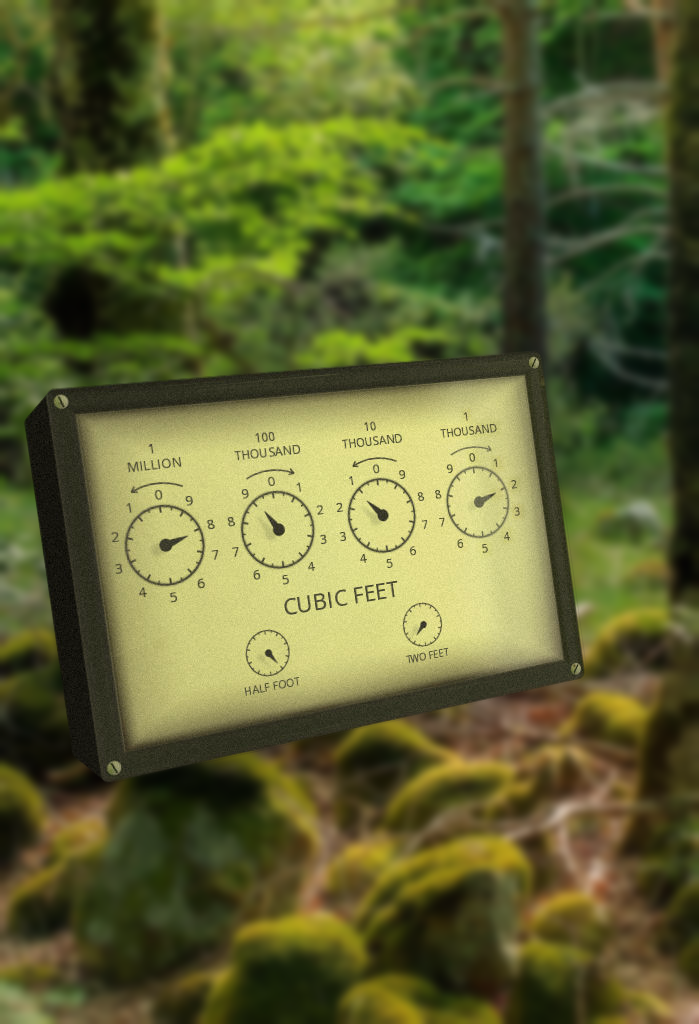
791200 ft³
